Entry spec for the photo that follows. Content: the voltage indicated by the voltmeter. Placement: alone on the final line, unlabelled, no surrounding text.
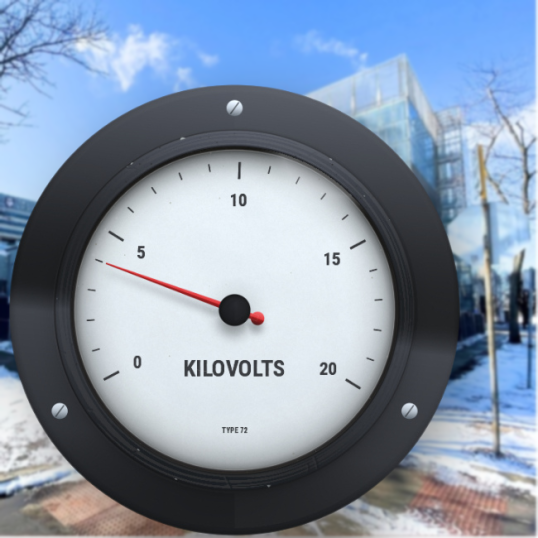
4 kV
